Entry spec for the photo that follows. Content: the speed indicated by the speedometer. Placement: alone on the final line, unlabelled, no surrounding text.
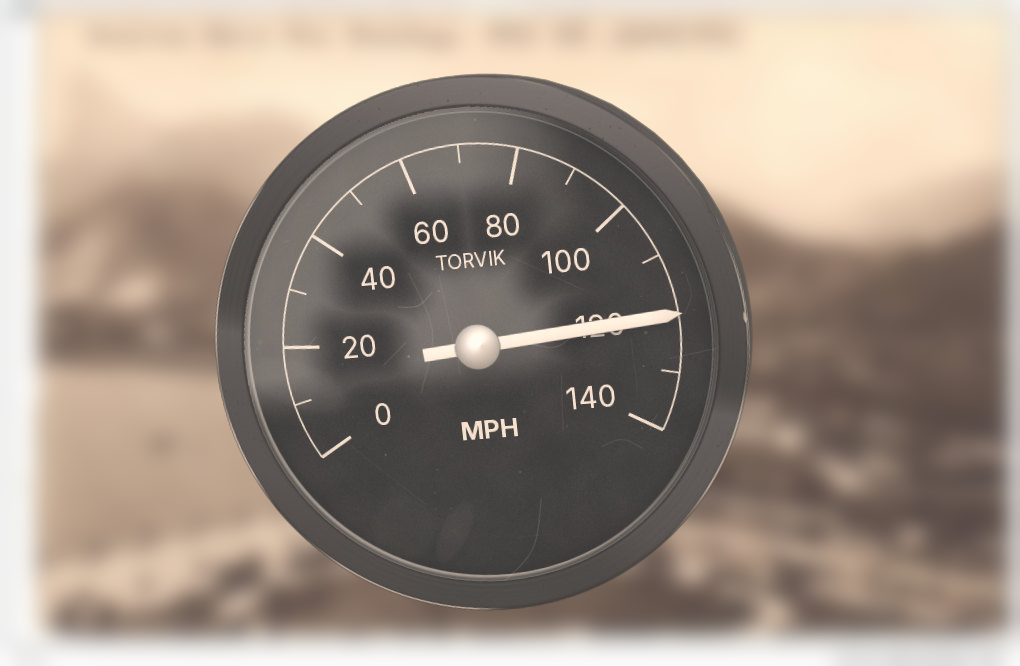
120 mph
